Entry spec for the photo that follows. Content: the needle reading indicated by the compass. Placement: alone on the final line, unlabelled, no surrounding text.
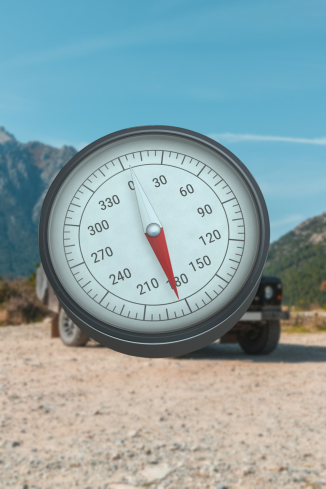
185 °
